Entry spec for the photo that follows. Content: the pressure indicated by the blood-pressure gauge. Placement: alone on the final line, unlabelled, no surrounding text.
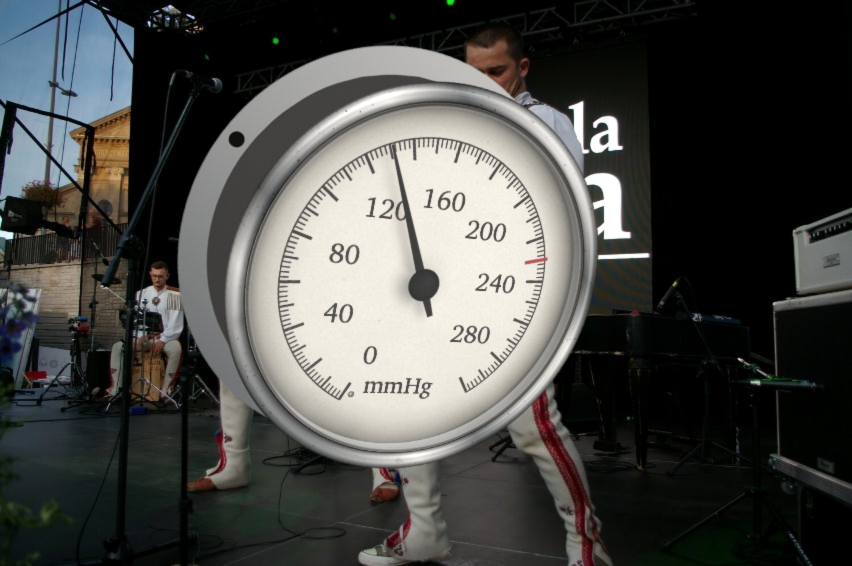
130 mmHg
